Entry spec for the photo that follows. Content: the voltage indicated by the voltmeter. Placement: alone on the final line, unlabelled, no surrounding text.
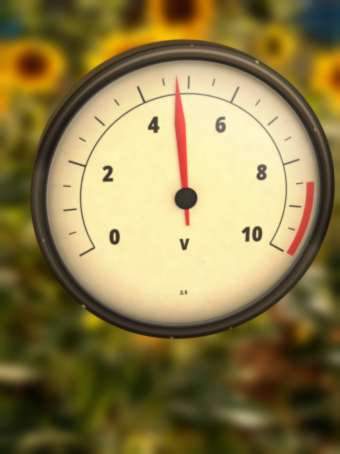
4.75 V
